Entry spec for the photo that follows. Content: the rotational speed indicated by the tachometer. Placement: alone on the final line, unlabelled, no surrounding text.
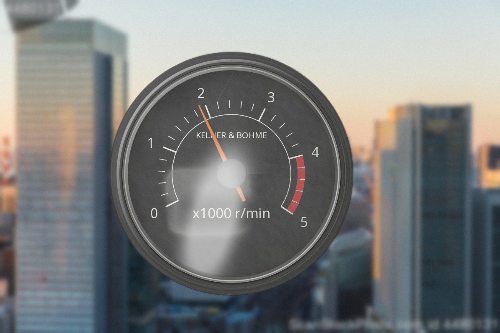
1900 rpm
